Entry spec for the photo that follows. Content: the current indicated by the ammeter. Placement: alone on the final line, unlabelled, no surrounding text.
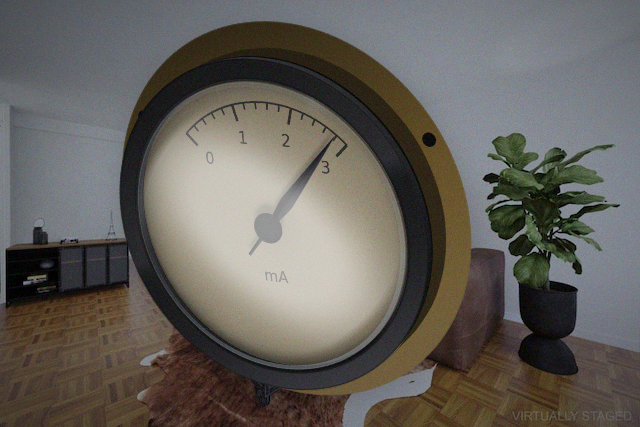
2.8 mA
